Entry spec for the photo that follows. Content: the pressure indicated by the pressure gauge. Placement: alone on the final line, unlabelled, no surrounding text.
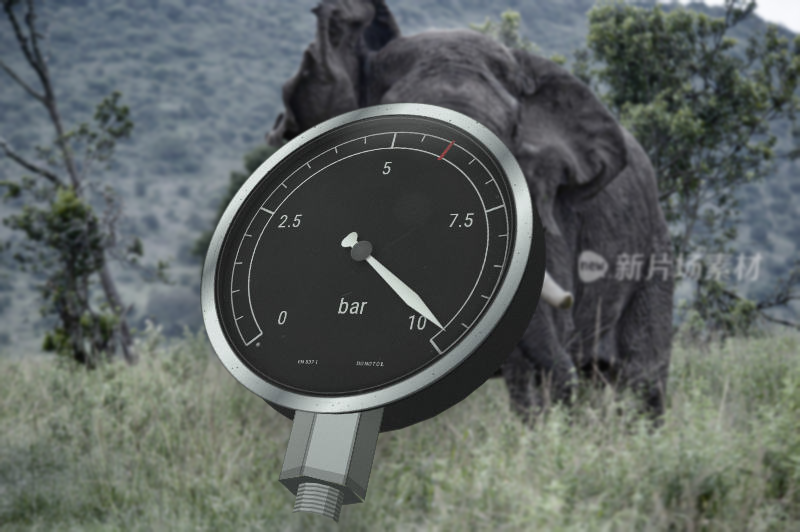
9.75 bar
